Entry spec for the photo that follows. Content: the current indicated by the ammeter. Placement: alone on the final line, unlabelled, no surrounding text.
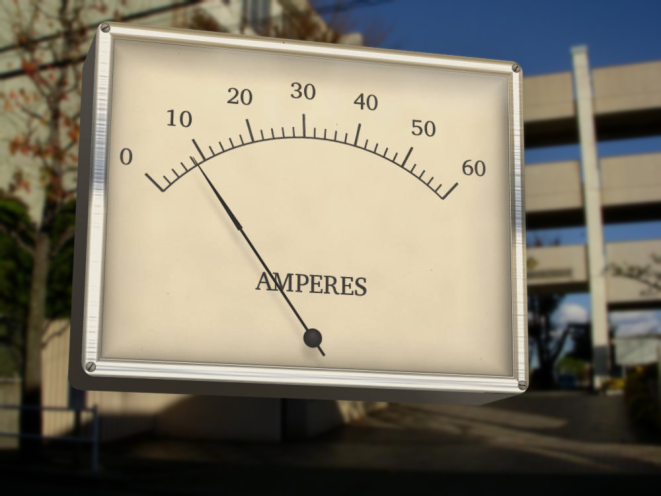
8 A
